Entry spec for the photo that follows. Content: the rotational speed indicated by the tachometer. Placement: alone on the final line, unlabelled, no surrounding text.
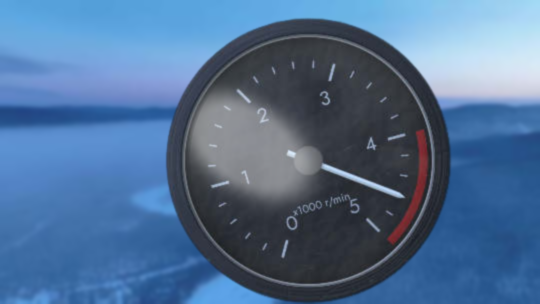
4600 rpm
